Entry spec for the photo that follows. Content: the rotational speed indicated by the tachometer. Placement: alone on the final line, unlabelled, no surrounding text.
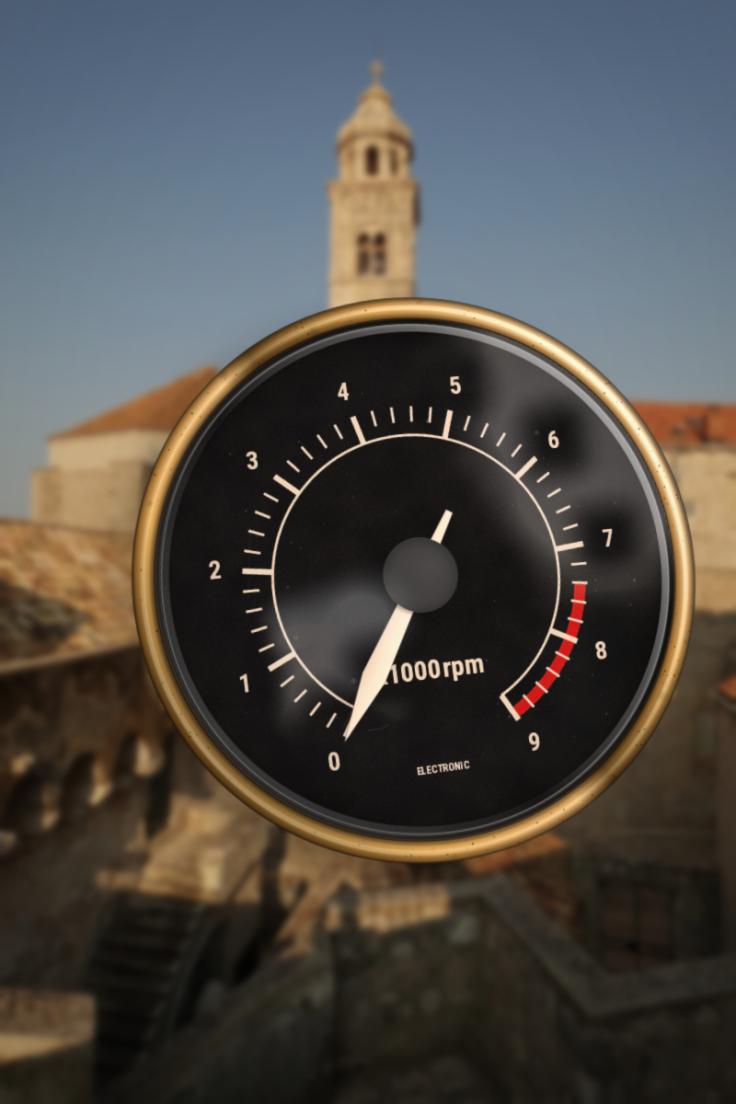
0 rpm
